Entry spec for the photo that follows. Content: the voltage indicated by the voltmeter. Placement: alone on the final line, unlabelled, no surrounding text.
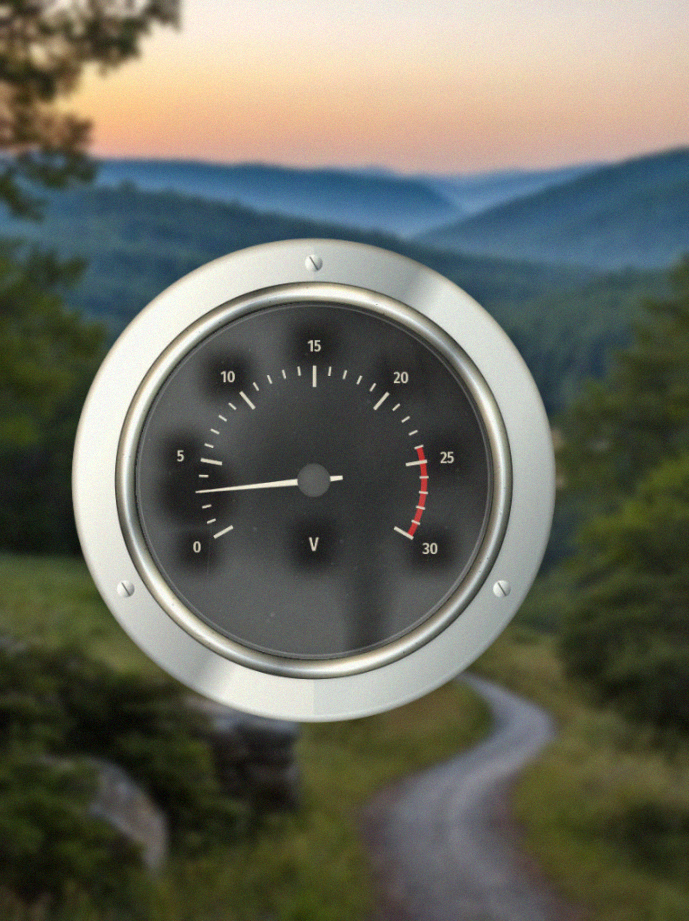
3 V
